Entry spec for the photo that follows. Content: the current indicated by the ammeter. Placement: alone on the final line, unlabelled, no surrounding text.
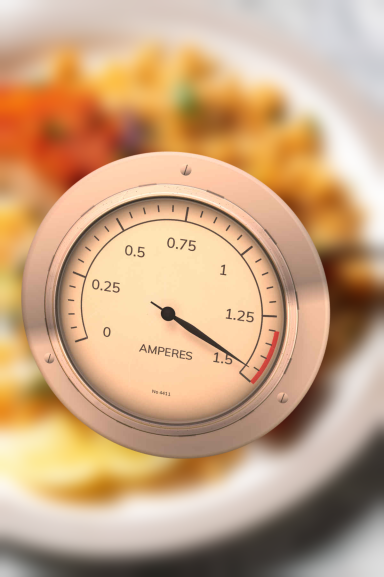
1.45 A
